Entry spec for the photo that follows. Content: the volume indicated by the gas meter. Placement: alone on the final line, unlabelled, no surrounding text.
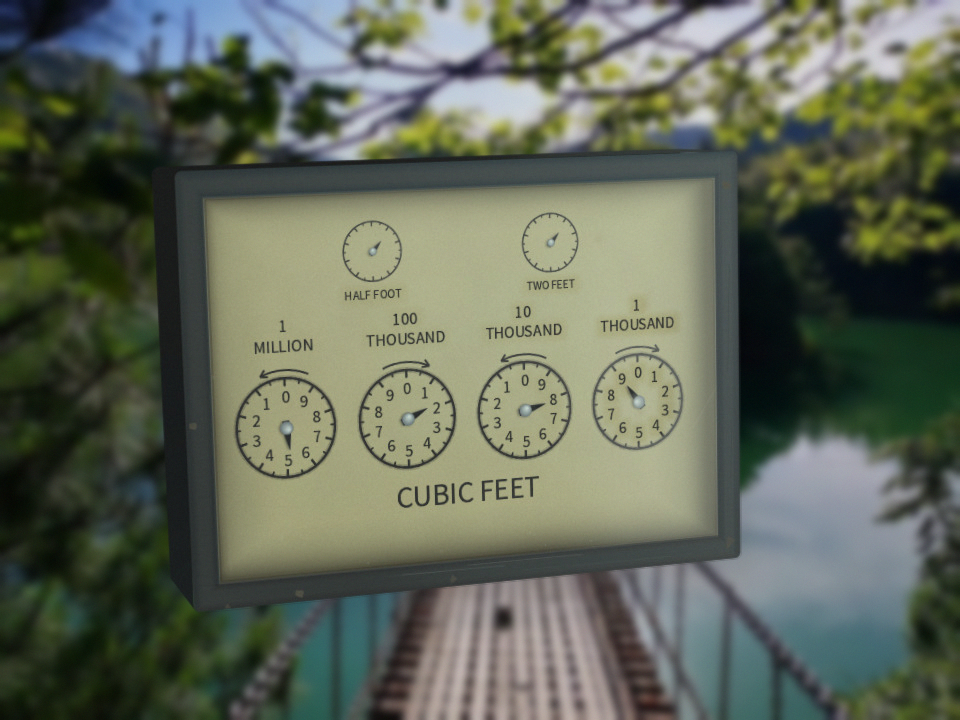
517900 ft³
